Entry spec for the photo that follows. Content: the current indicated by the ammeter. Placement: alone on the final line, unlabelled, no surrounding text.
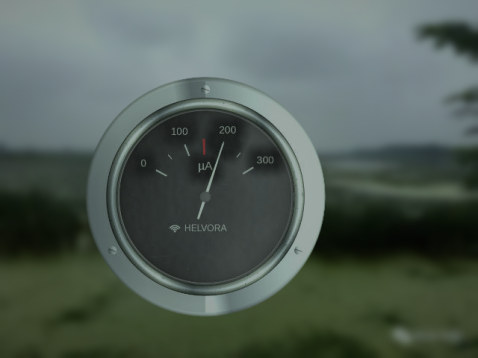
200 µA
